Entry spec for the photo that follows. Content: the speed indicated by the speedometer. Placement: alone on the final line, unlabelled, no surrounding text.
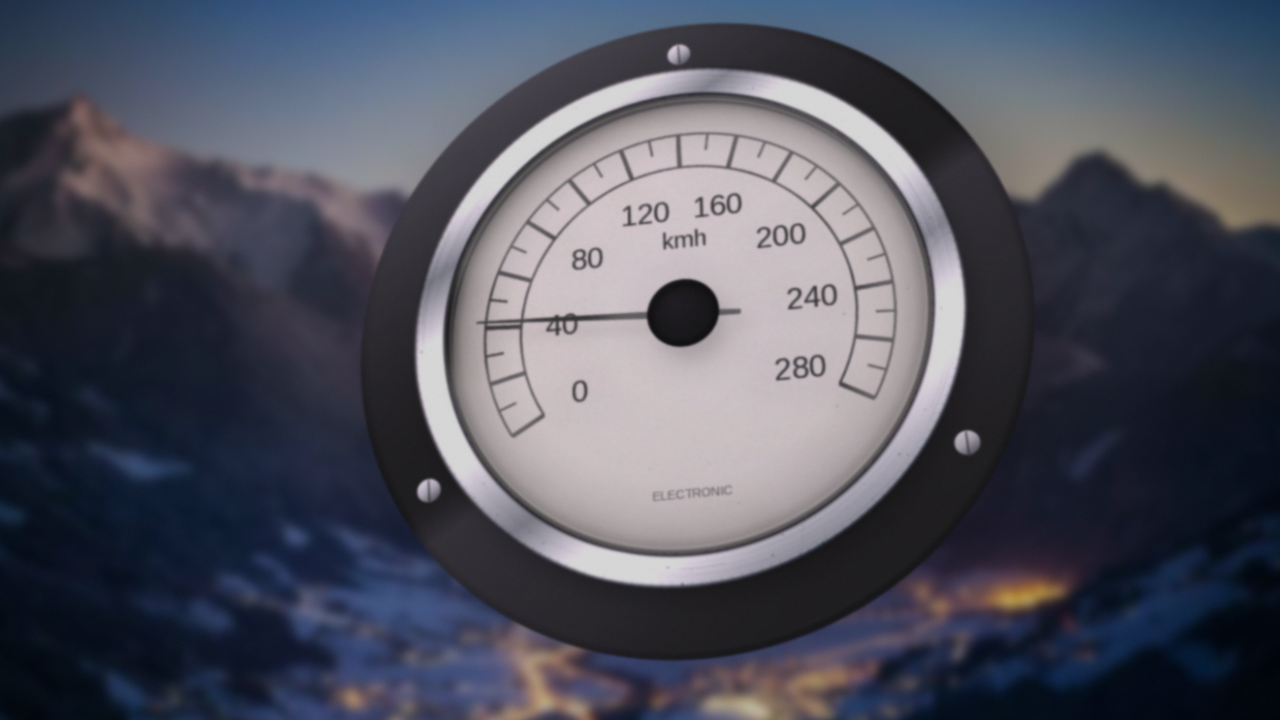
40 km/h
